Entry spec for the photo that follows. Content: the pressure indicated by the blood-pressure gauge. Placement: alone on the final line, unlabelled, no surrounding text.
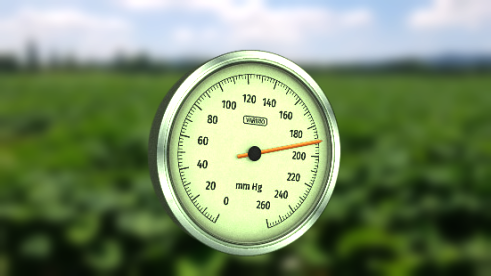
190 mmHg
